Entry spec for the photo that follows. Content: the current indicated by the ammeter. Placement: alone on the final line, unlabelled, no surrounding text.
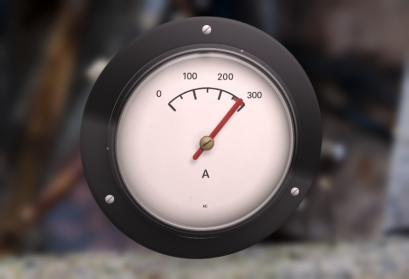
275 A
